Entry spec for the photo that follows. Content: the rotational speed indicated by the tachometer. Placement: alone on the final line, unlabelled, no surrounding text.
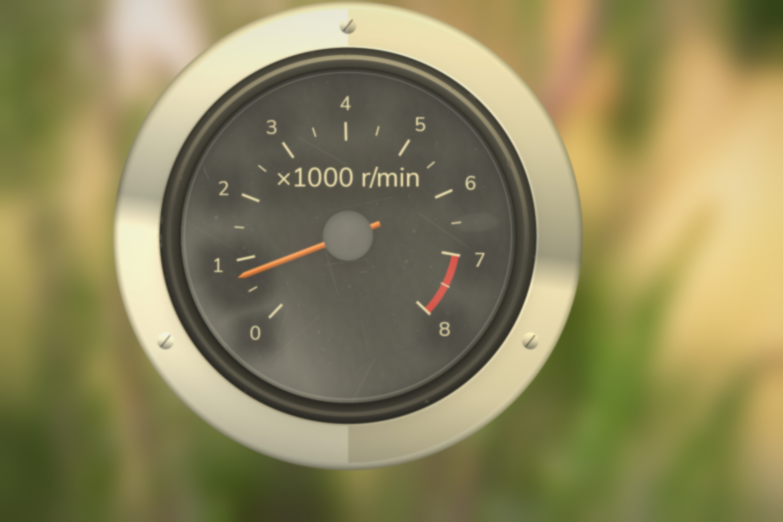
750 rpm
